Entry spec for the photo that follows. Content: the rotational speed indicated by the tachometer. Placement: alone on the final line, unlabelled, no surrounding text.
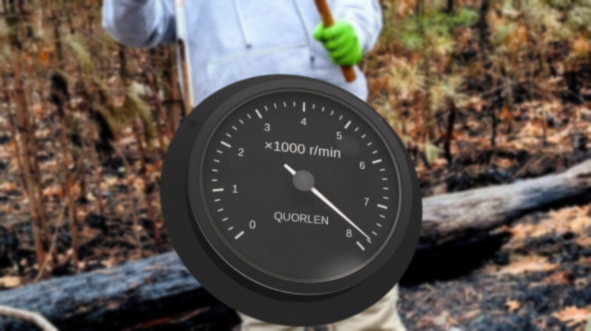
7800 rpm
